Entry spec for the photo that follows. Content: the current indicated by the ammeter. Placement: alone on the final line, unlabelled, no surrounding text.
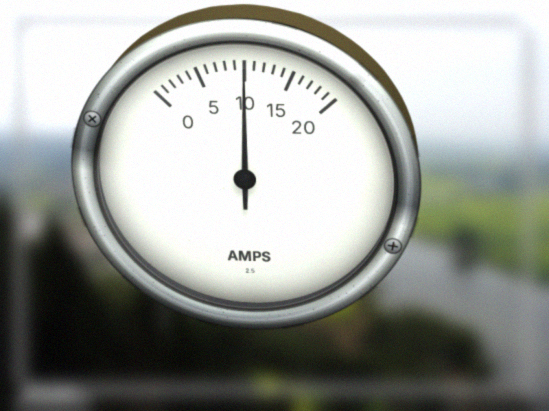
10 A
